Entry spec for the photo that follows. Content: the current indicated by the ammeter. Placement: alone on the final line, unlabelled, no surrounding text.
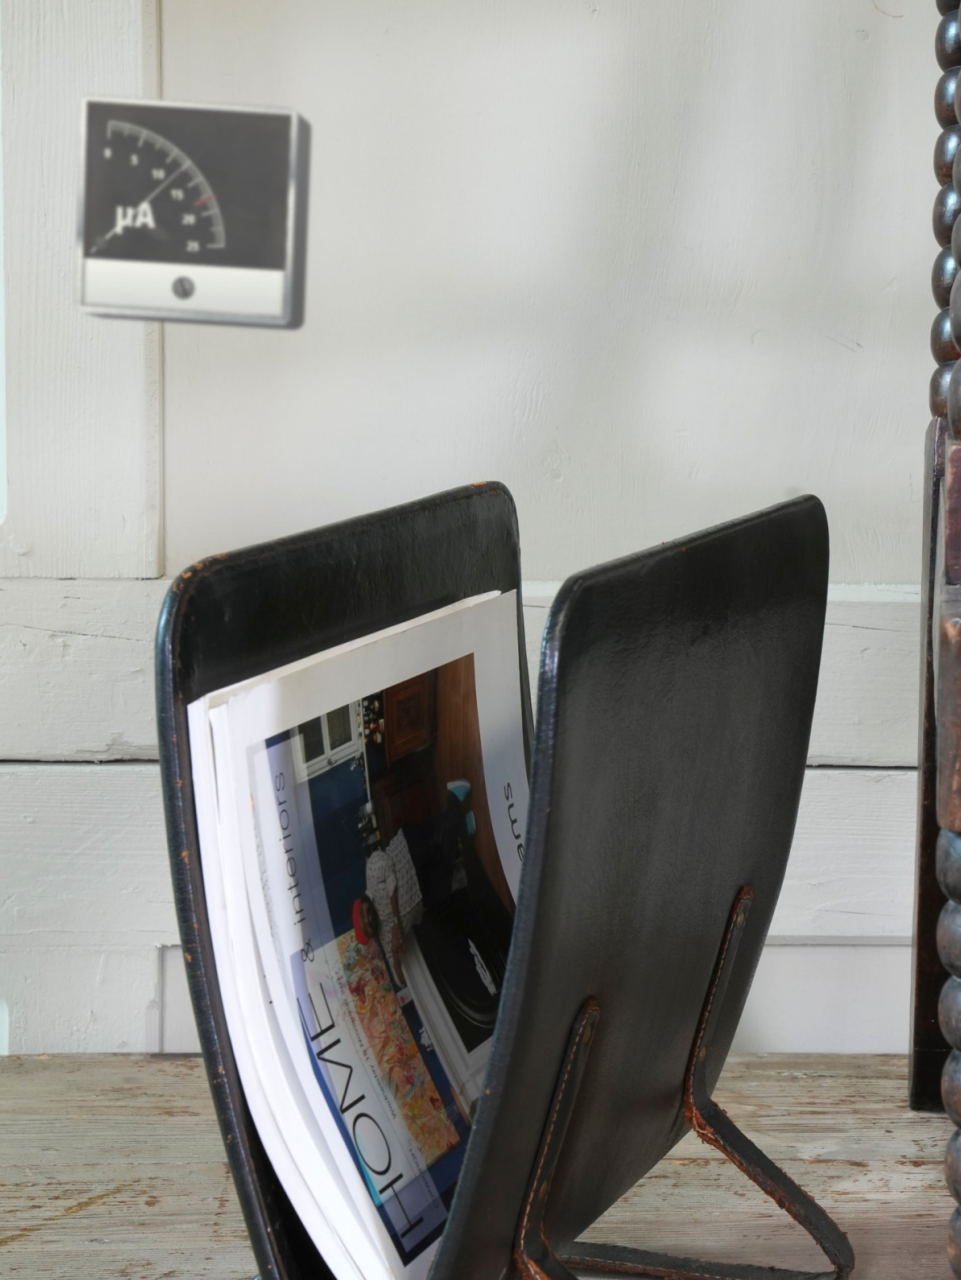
12.5 µA
